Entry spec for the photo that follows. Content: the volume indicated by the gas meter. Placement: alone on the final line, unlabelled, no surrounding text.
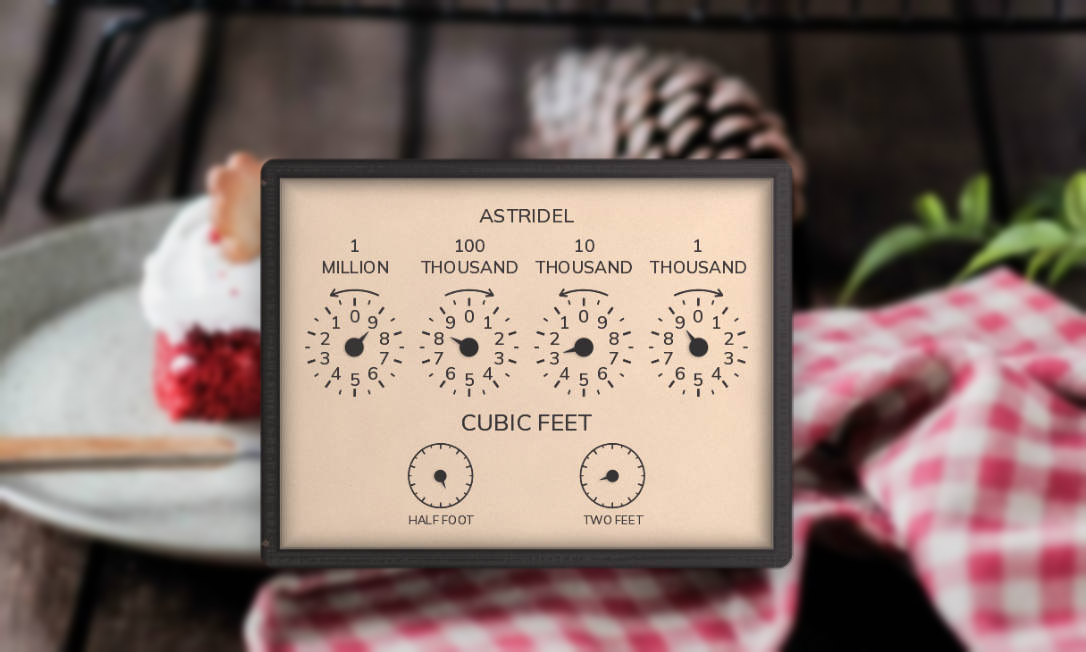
882900 ft³
